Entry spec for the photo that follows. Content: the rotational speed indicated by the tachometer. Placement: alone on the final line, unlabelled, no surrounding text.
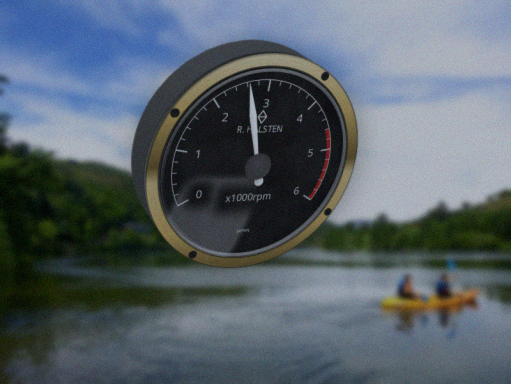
2600 rpm
